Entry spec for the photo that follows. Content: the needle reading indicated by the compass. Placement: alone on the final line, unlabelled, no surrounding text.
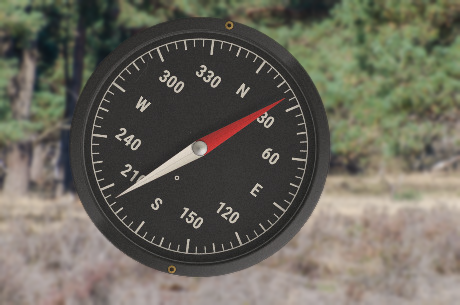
22.5 °
